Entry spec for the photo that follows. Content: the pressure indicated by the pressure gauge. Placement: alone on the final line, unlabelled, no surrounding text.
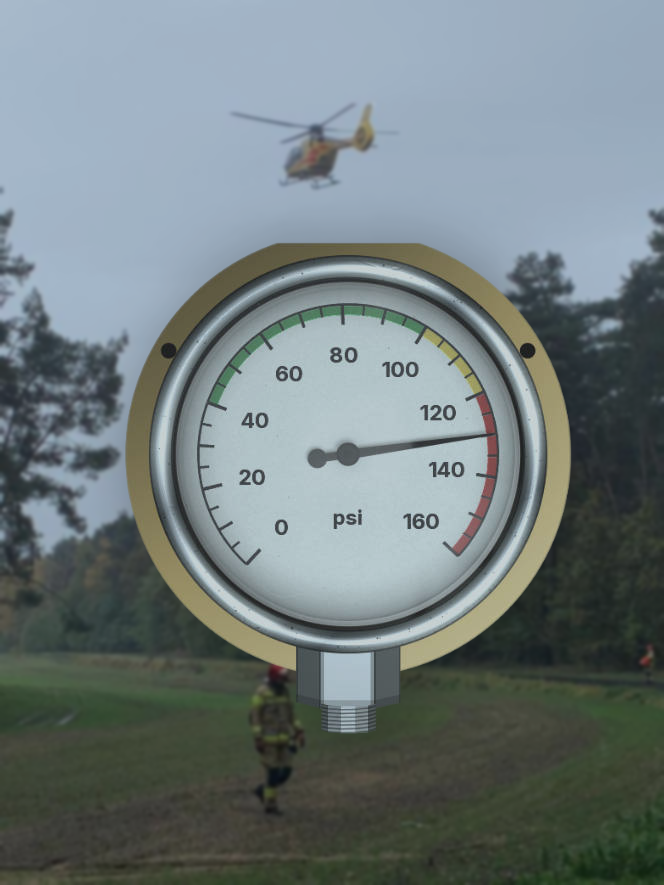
130 psi
